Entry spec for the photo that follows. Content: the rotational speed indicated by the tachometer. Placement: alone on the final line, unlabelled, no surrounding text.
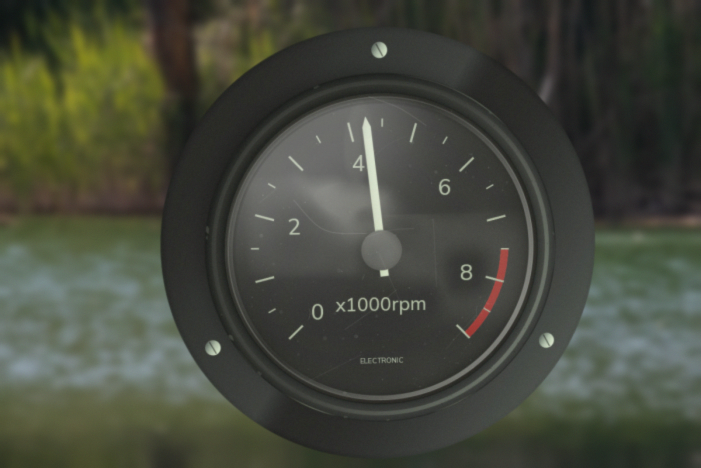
4250 rpm
